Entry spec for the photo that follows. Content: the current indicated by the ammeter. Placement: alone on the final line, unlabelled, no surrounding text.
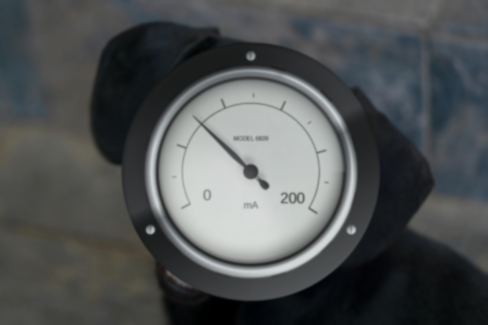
60 mA
